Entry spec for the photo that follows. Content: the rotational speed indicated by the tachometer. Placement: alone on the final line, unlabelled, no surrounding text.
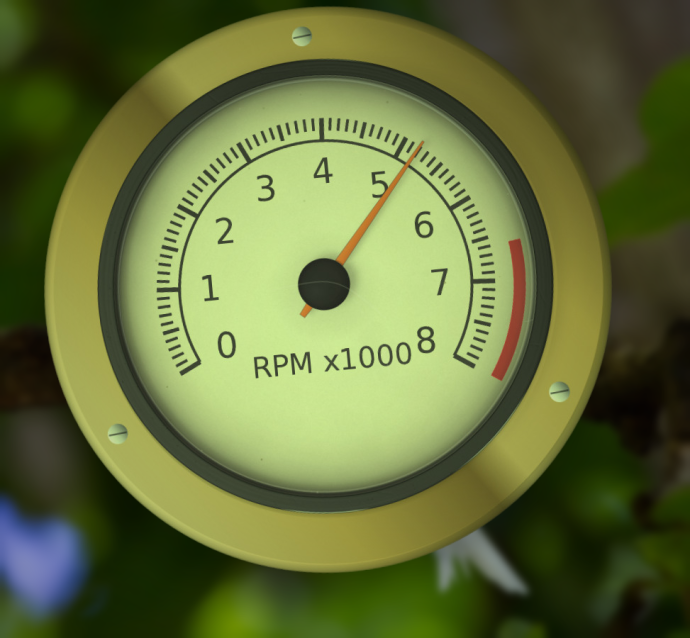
5200 rpm
